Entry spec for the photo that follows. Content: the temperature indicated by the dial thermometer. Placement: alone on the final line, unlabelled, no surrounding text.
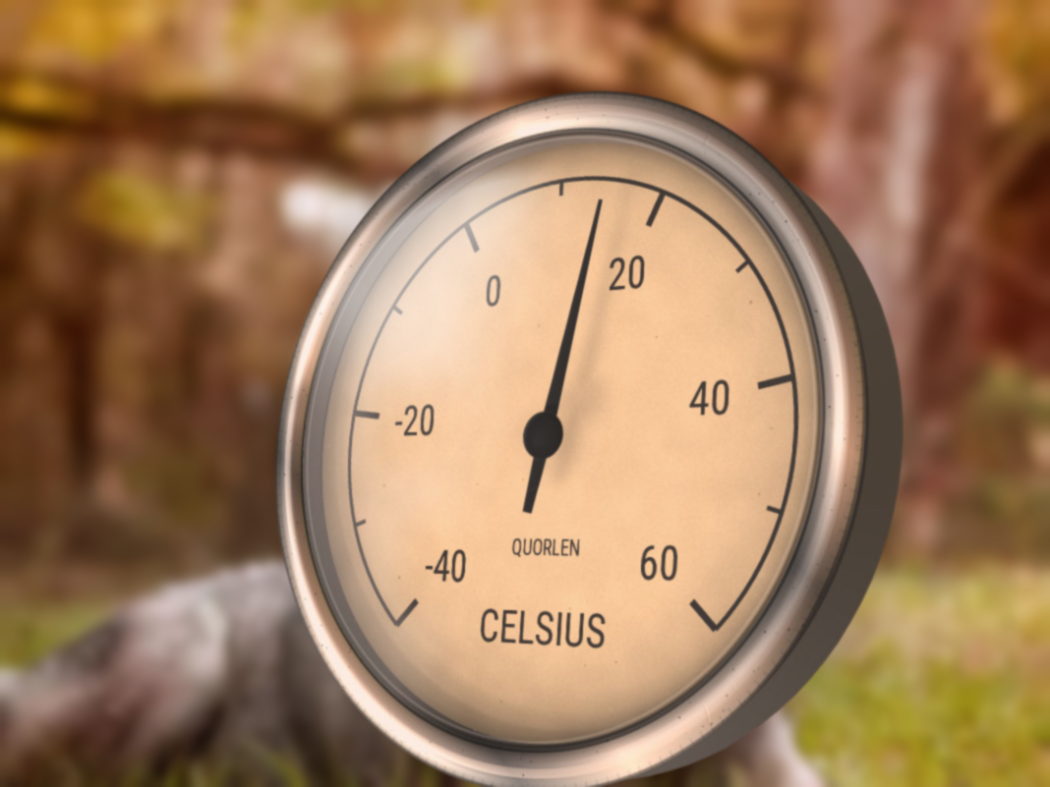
15 °C
